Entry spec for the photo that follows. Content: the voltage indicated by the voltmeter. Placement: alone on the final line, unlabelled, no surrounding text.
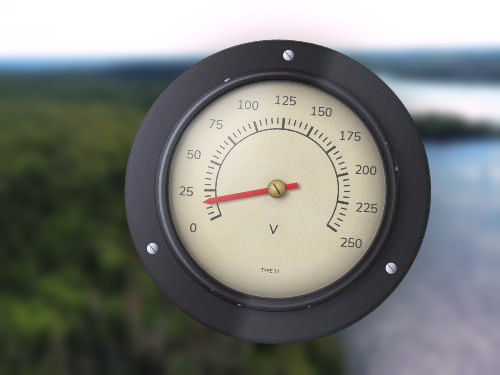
15 V
